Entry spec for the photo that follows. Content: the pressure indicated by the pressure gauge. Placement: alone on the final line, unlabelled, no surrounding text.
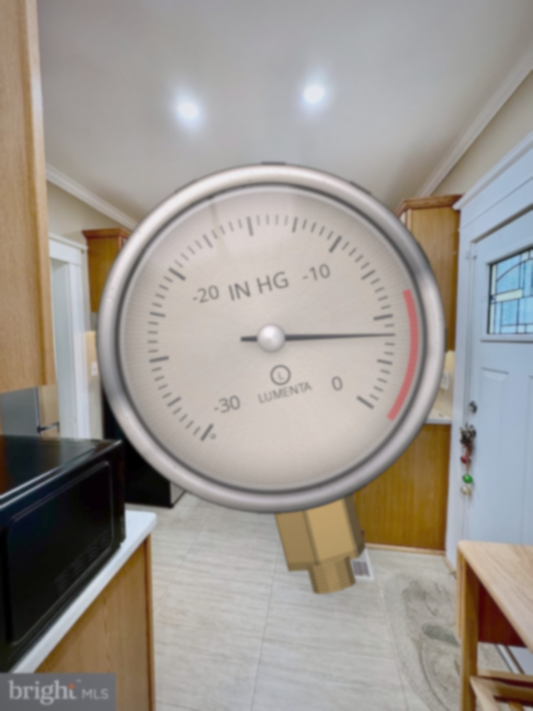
-4 inHg
